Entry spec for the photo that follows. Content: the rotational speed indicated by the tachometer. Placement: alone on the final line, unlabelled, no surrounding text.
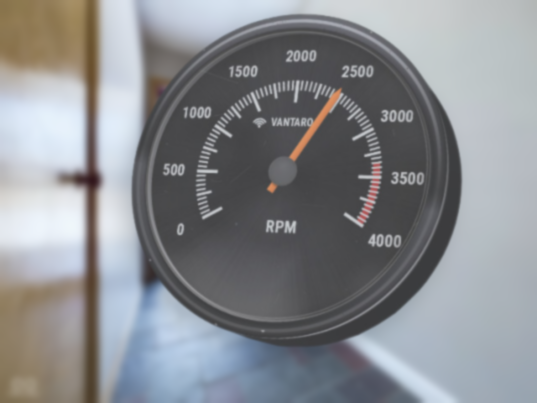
2500 rpm
